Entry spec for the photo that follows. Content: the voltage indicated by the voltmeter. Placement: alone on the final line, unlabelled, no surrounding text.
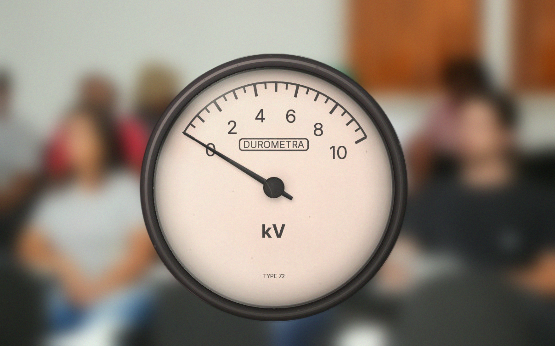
0 kV
